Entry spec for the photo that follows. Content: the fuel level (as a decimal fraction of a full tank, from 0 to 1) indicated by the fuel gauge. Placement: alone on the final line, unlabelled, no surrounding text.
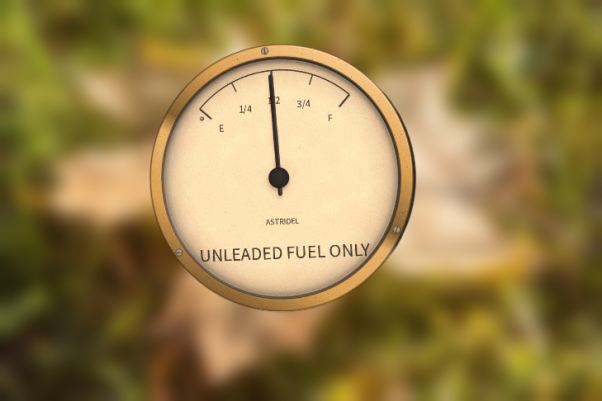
0.5
